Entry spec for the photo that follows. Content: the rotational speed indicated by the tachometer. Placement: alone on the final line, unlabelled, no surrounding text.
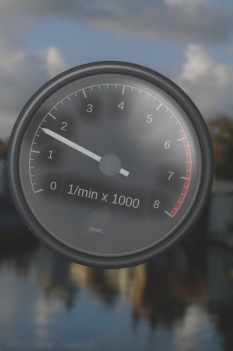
1600 rpm
